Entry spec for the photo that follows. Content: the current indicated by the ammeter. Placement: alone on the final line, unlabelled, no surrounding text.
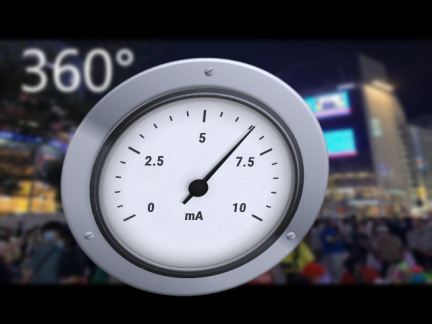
6.5 mA
